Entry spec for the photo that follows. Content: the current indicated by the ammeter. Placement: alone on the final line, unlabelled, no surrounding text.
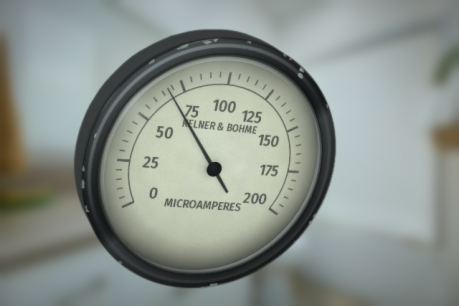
67.5 µA
